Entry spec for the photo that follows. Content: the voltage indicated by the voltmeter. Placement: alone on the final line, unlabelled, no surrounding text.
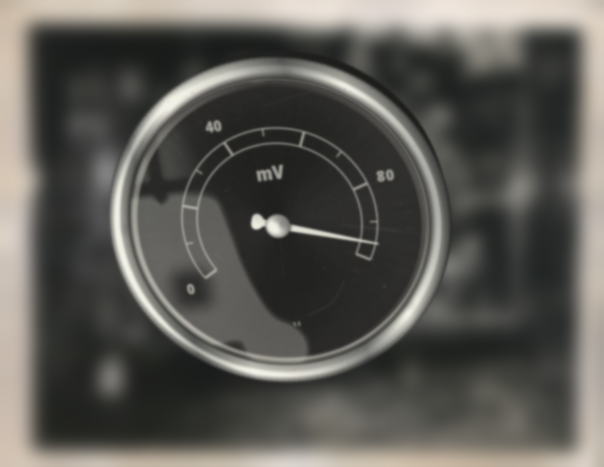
95 mV
